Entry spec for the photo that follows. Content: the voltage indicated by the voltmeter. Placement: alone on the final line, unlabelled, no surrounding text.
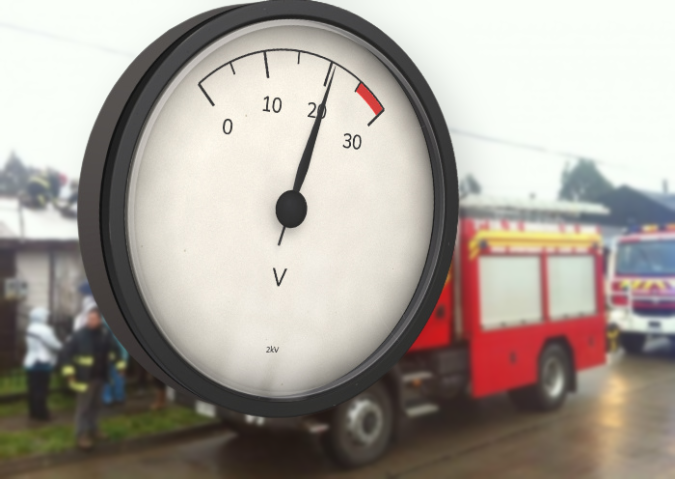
20 V
